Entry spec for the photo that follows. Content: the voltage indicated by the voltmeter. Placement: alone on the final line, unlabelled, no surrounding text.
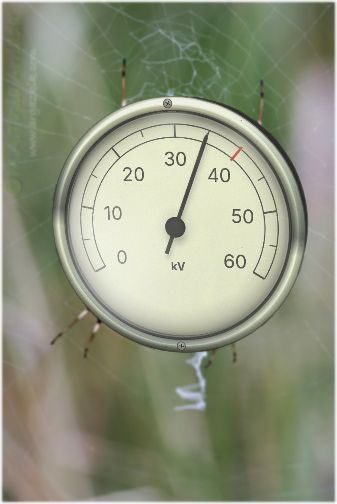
35 kV
